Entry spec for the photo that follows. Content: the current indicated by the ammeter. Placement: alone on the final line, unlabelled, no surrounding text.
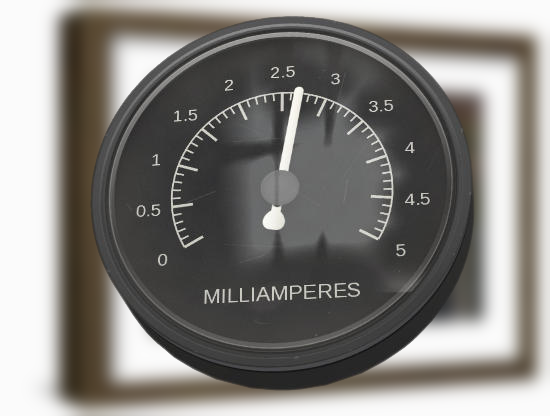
2.7 mA
